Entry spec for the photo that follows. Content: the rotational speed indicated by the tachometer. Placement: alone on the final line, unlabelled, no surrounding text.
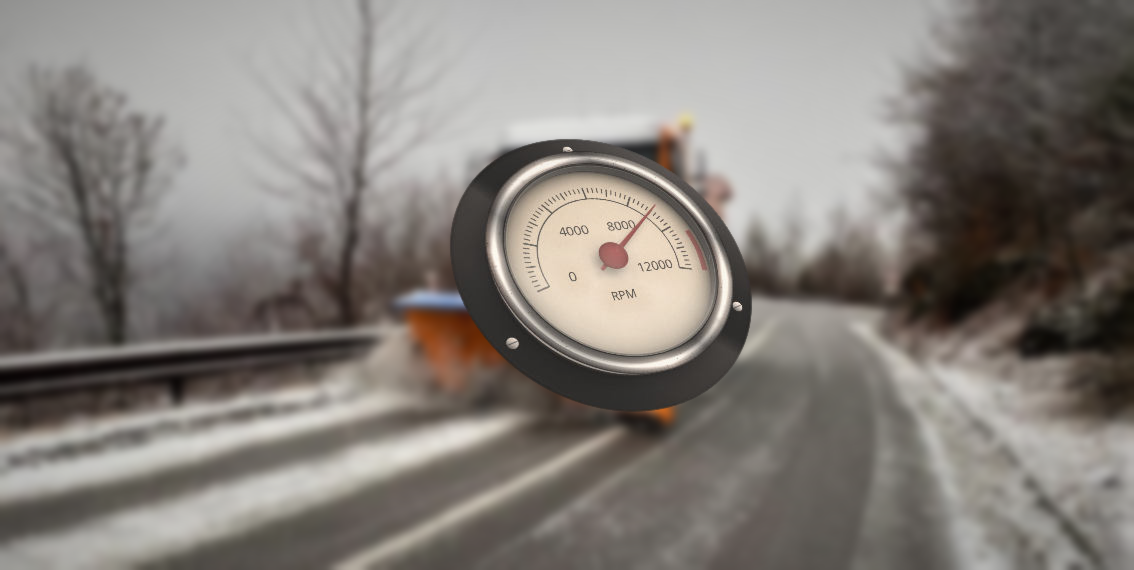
9000 rpm
